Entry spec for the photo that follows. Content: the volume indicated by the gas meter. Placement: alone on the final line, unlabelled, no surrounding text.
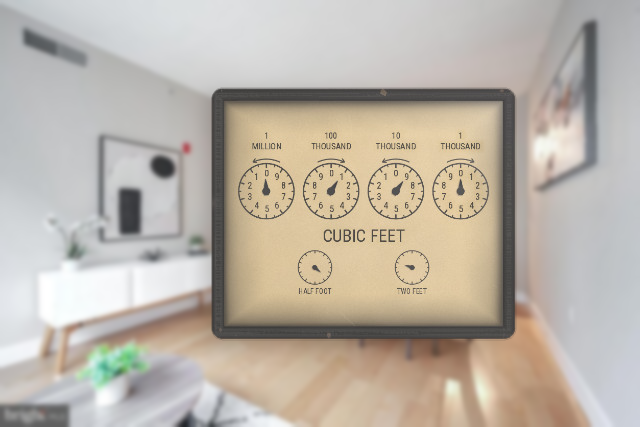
9000 ft³
